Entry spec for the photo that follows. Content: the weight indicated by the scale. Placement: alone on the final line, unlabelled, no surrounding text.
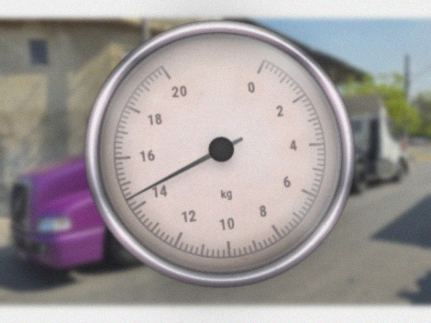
14.4 kg
